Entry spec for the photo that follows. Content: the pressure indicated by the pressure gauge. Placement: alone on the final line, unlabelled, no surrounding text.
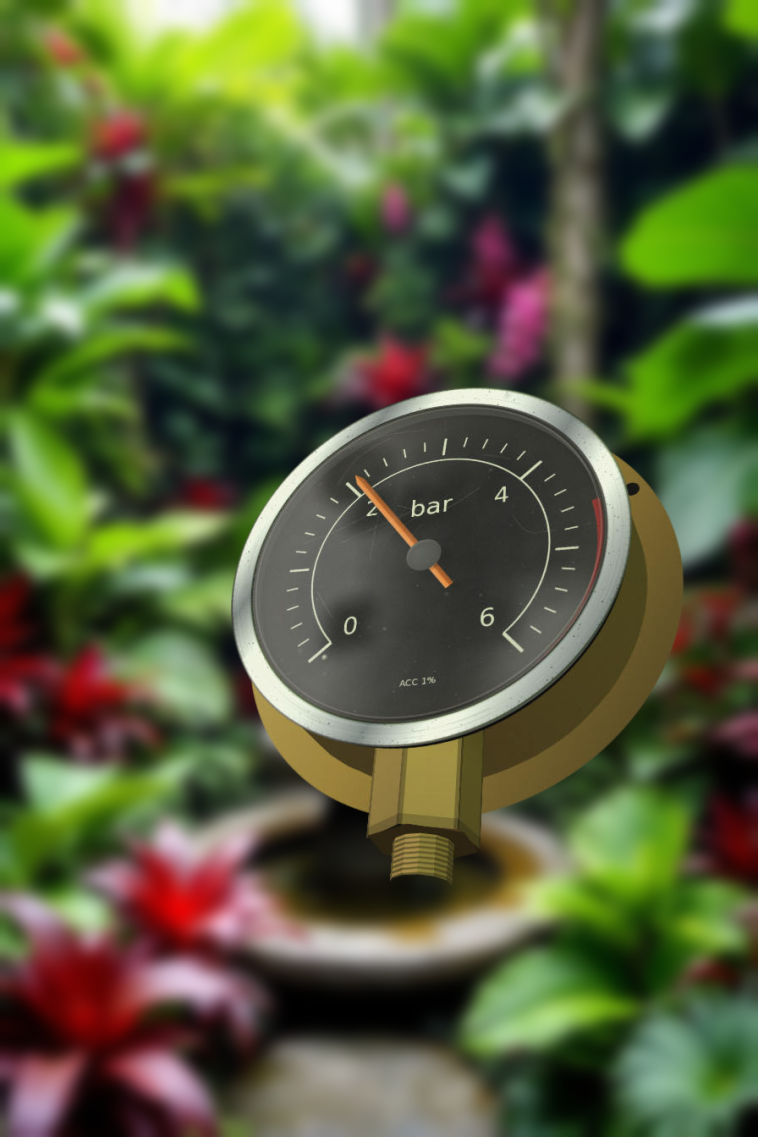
2.1 bar
